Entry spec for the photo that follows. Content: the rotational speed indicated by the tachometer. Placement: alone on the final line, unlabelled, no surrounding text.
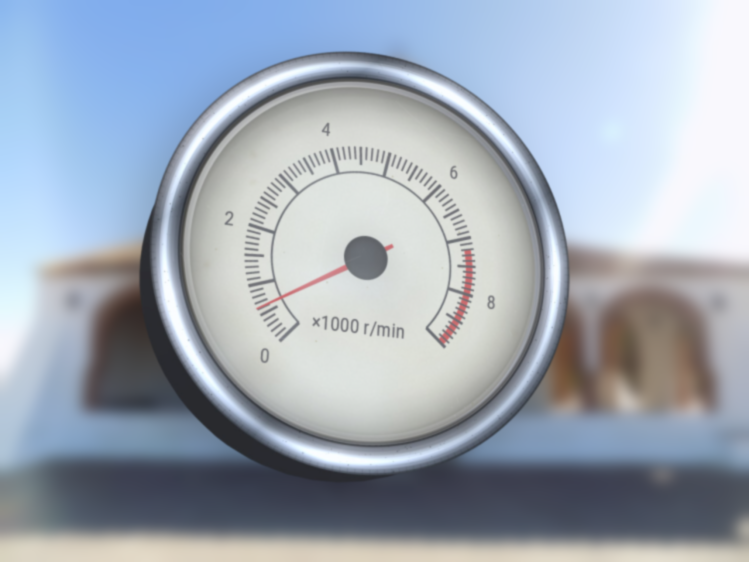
600 rpm
